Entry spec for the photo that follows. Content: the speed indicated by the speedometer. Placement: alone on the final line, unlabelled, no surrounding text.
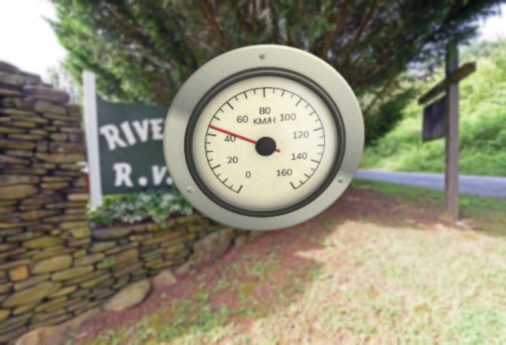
45 km/h
